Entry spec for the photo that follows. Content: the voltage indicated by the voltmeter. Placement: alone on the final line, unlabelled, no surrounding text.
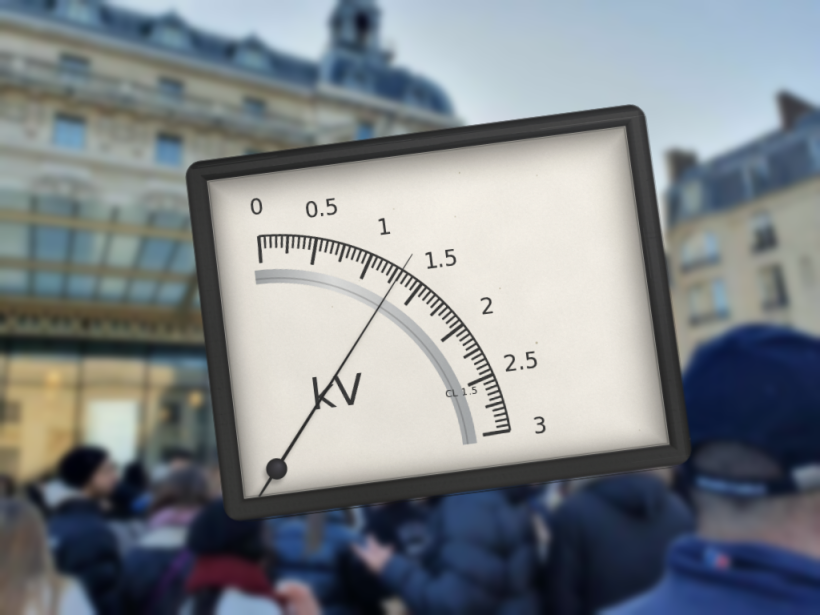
1.3 kV
